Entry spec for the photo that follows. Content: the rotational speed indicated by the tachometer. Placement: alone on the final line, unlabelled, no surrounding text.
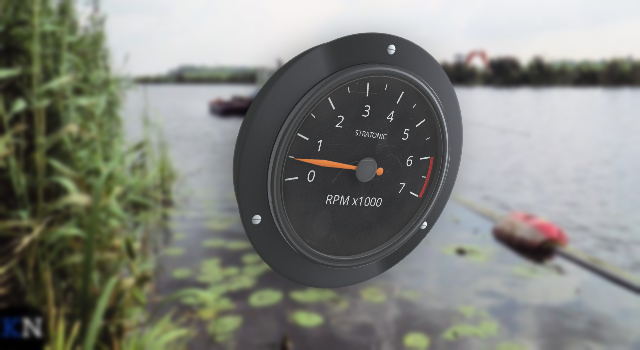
500 rpm
